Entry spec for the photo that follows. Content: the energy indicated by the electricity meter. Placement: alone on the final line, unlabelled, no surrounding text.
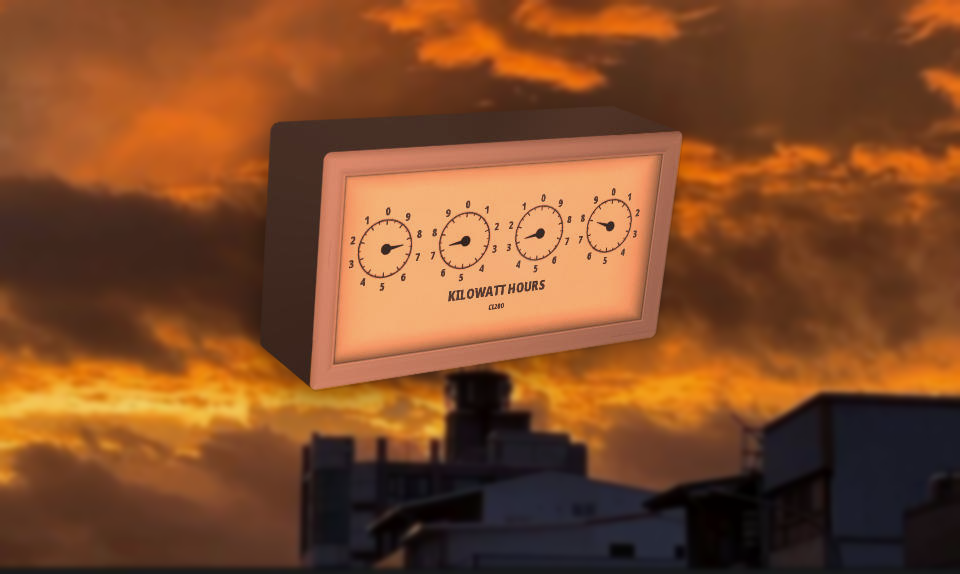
7728 kWh
